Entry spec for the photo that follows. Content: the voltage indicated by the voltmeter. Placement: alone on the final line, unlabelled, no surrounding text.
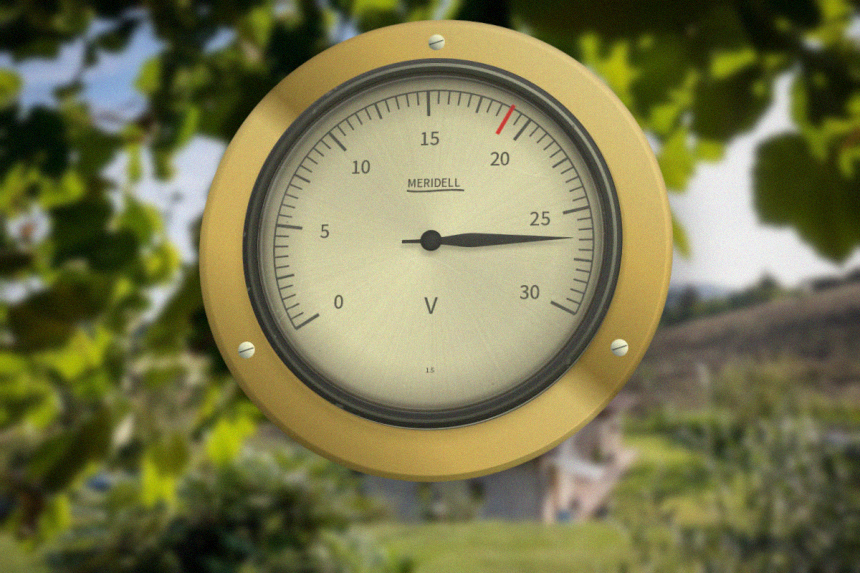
26.5 V
